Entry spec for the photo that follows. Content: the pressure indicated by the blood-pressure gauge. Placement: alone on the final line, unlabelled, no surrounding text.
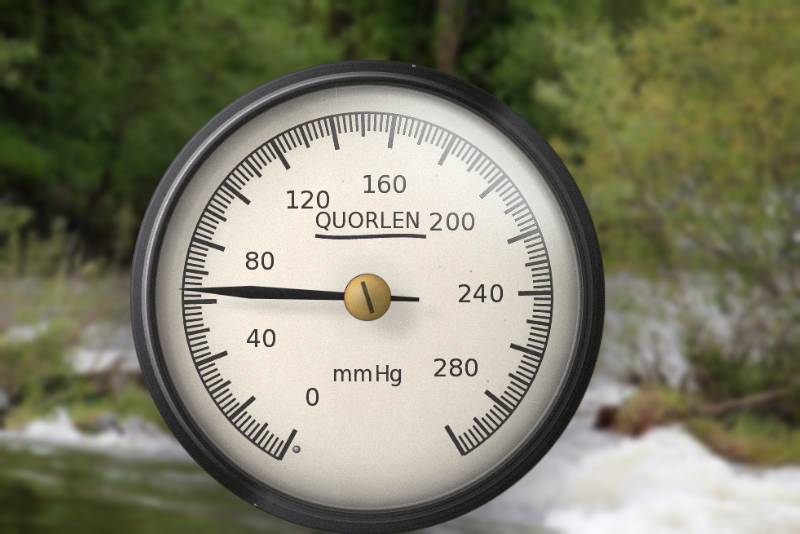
64 mmHg
